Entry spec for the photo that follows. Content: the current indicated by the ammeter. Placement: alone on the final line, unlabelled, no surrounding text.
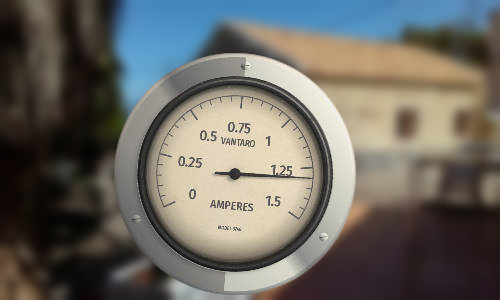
1.3 A
